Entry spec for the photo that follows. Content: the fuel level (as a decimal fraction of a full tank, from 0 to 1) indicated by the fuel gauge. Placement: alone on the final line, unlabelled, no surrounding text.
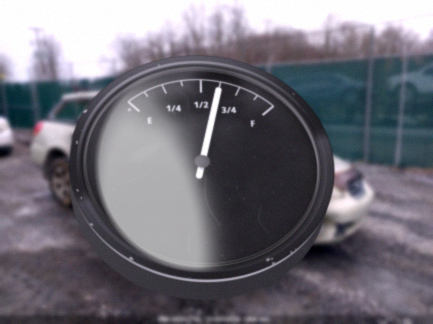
0.625
